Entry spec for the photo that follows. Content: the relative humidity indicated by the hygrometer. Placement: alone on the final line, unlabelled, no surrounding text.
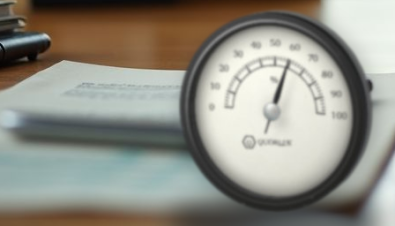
60 %
